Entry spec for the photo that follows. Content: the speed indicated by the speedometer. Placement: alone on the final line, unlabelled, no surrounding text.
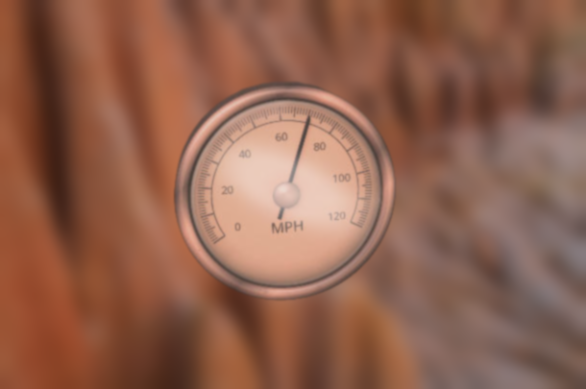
70 mph
